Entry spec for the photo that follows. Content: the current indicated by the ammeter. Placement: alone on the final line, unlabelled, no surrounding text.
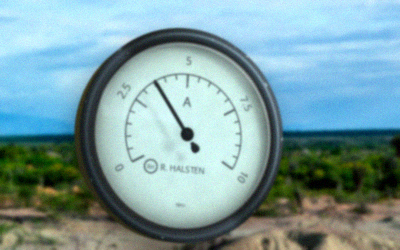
3.5 A
